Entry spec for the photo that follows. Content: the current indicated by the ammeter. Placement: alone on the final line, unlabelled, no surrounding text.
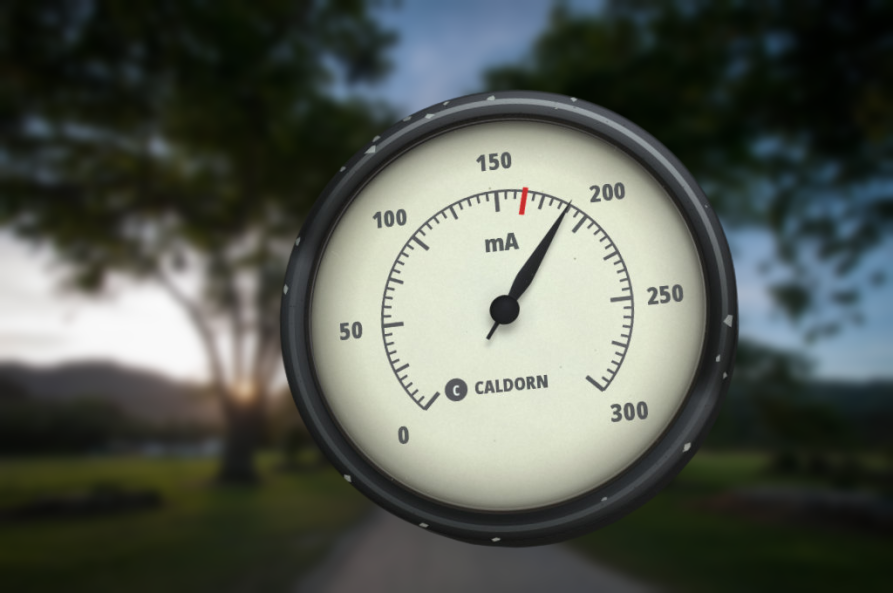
190 mA
